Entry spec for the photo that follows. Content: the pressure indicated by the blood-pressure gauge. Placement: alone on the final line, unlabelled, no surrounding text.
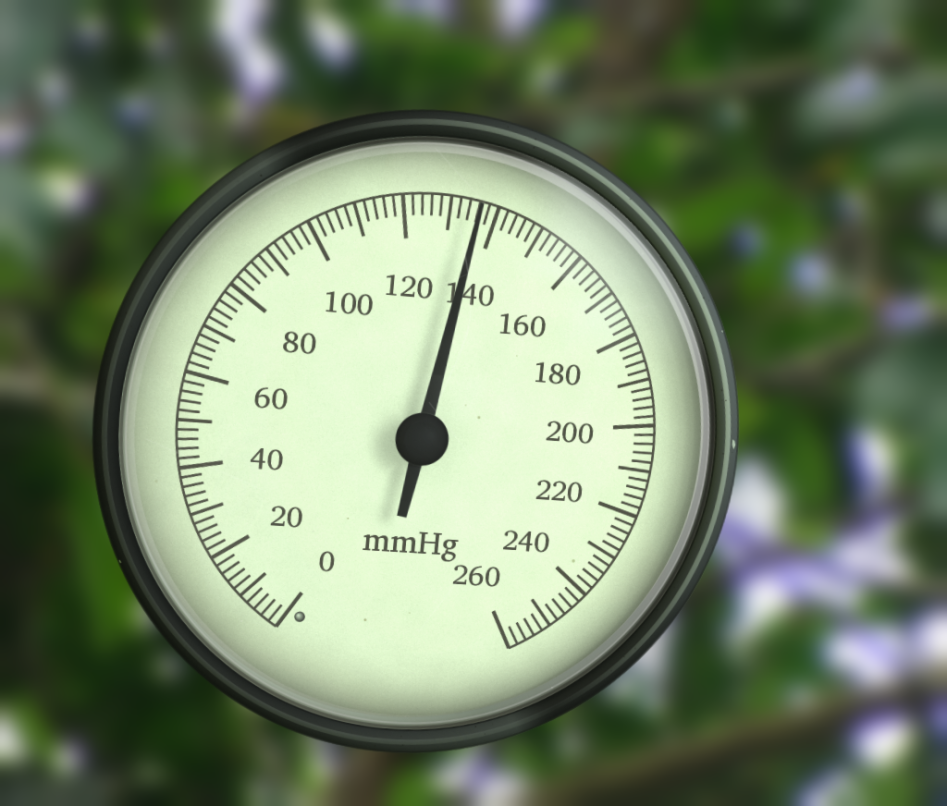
136 mmHg
